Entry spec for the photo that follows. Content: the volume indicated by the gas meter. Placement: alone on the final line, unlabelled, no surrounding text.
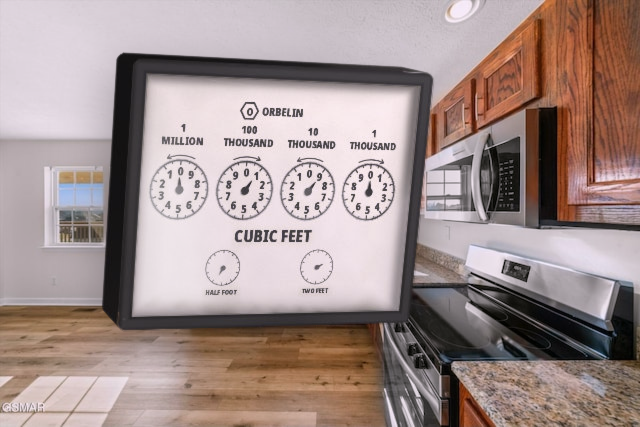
9000 ft³
